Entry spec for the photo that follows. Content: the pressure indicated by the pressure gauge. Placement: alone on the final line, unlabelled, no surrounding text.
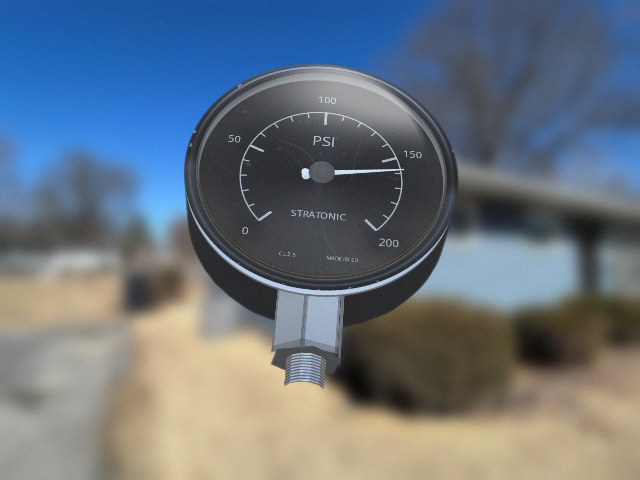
160 psi
